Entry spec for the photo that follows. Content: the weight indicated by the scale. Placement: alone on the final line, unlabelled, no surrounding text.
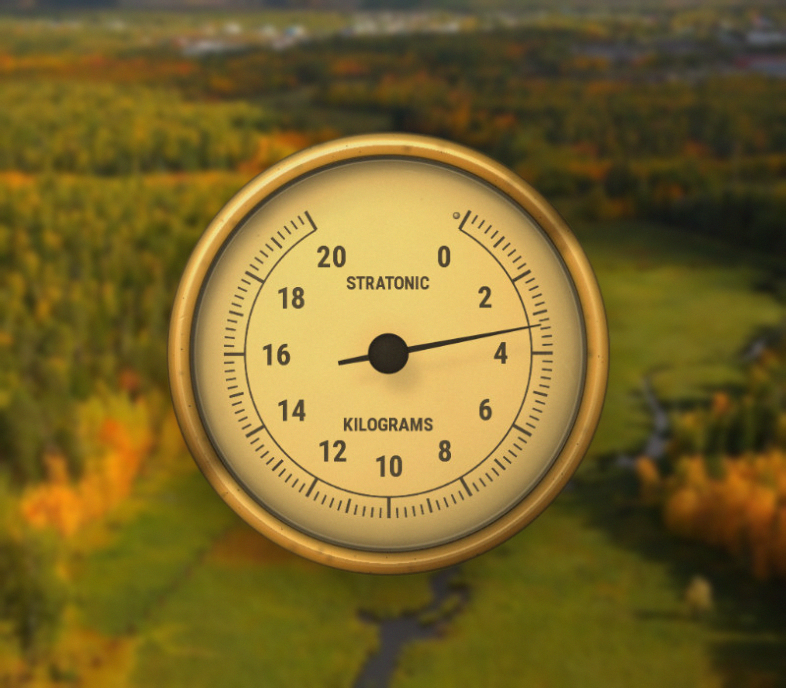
3.3 kg
